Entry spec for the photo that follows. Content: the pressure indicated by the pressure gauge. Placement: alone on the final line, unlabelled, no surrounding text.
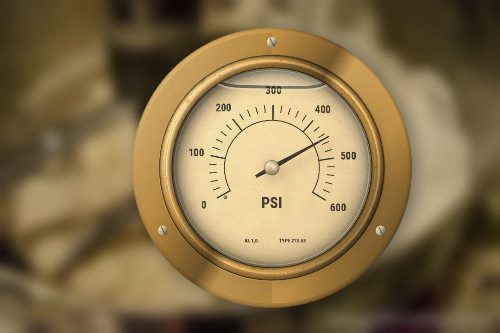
450 psi
